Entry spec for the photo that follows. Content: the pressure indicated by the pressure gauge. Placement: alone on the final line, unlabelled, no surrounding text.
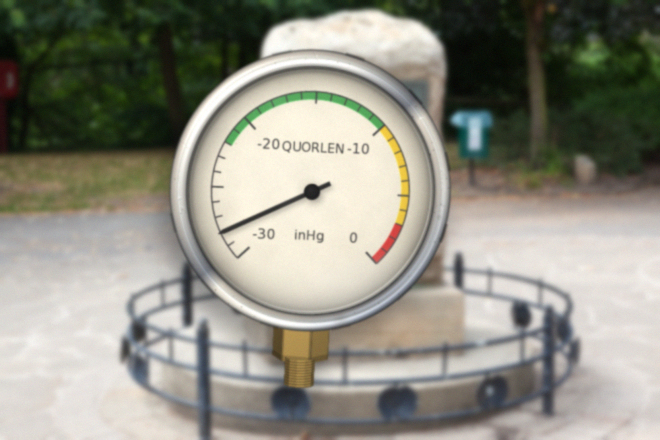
-28 inHg
